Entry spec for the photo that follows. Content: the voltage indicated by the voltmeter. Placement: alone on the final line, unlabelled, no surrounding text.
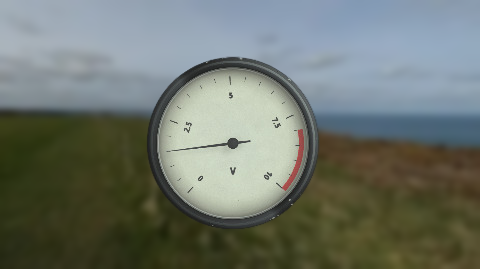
1.5 V
